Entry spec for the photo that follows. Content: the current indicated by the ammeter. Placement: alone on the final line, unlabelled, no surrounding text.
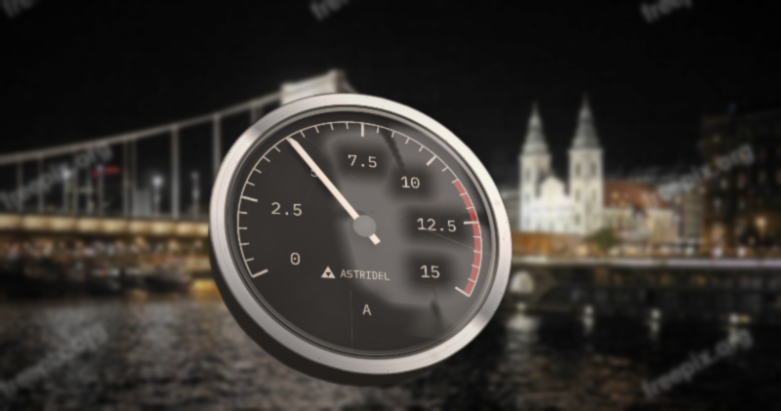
5 A
